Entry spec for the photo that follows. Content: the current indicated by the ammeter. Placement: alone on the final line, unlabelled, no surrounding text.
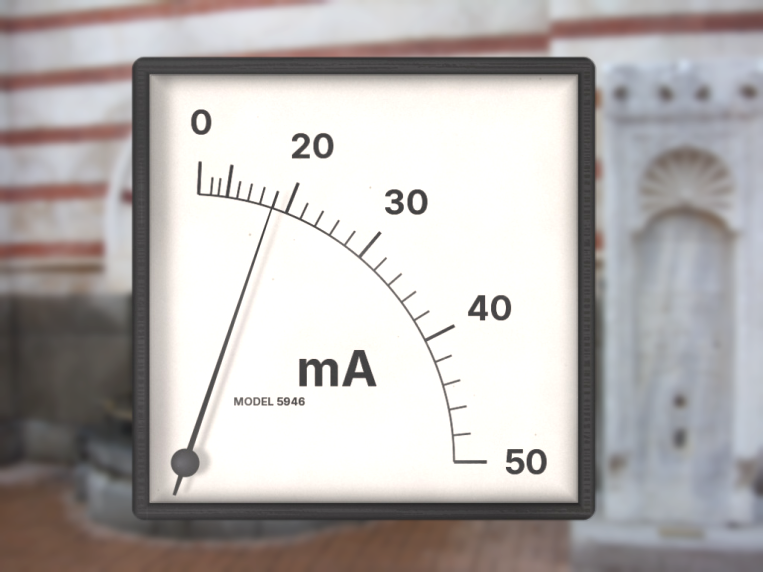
18 mA
